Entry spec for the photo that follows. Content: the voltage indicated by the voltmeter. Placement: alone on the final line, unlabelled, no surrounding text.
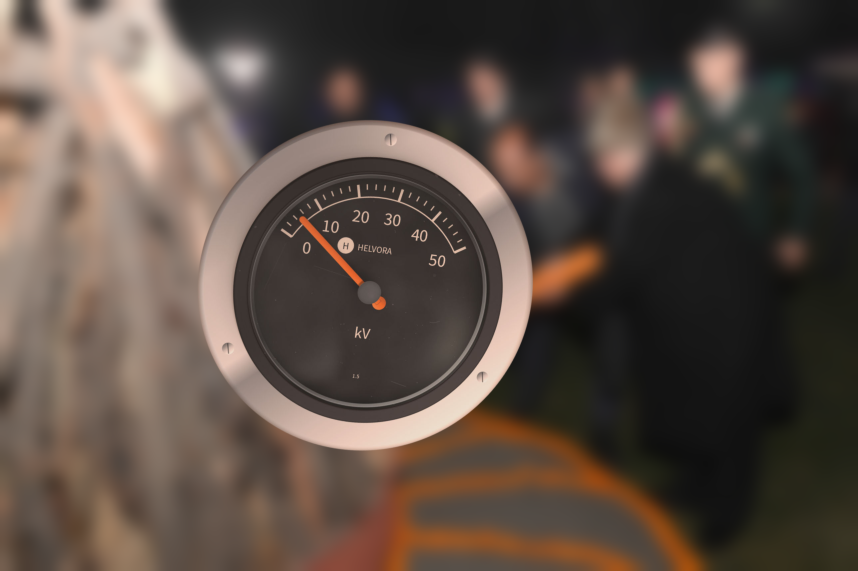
5 kV
